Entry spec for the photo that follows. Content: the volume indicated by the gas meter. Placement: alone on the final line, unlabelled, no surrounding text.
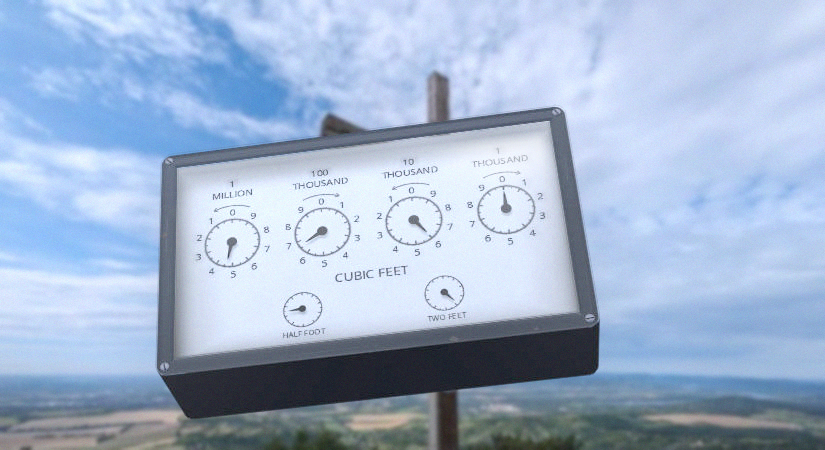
466000 ft³
